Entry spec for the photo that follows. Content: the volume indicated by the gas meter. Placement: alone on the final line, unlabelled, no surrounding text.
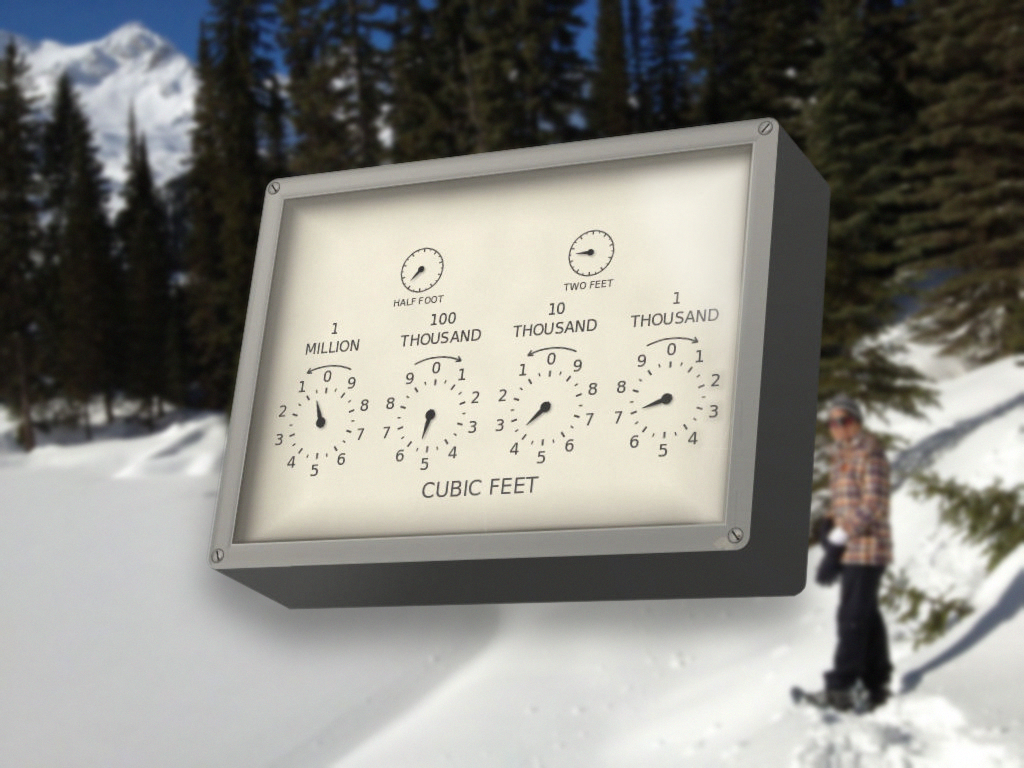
53700 ft³
